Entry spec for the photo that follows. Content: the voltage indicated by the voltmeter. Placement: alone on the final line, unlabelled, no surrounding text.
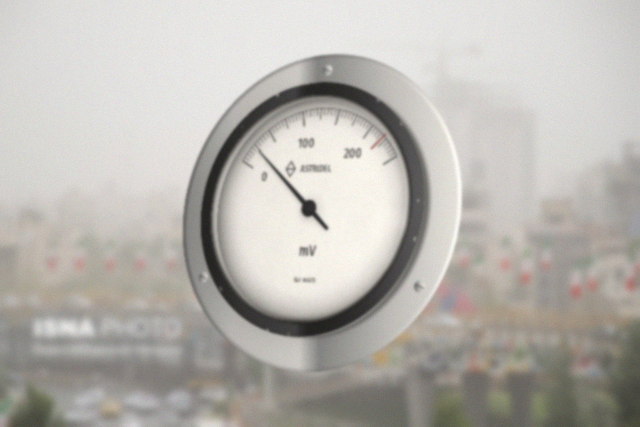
25 mV
